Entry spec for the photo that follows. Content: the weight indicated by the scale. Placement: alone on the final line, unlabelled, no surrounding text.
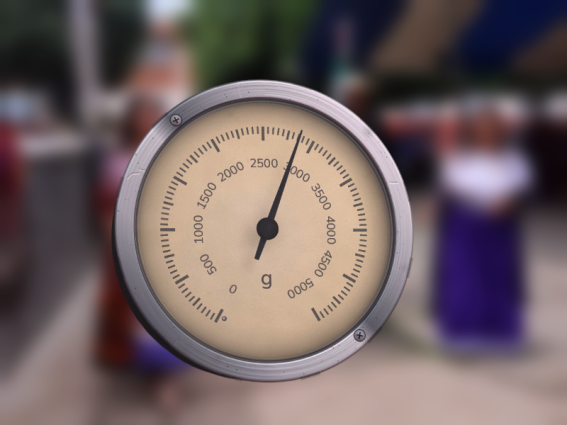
2850 g
